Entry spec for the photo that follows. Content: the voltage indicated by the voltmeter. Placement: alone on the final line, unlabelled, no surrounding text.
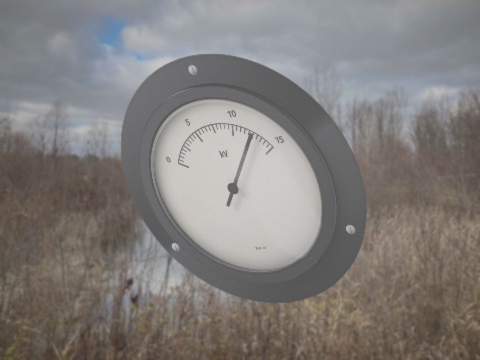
12.5 kV
